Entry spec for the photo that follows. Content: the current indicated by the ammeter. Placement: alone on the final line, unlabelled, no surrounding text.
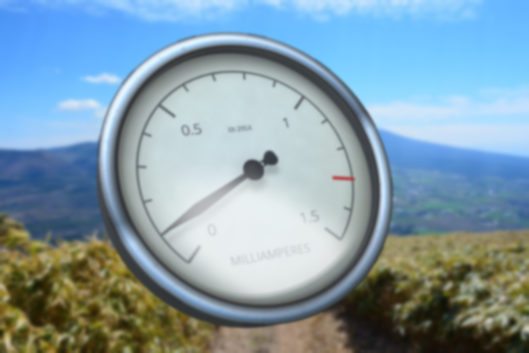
0.1 mA
